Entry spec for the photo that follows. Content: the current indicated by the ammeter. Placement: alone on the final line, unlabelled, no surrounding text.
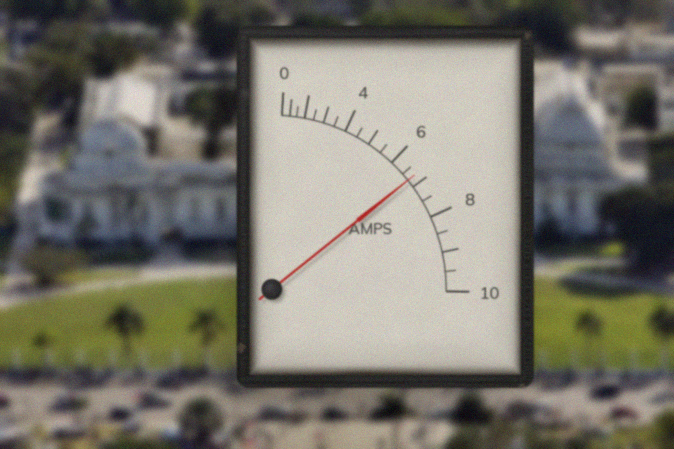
6.75 A
